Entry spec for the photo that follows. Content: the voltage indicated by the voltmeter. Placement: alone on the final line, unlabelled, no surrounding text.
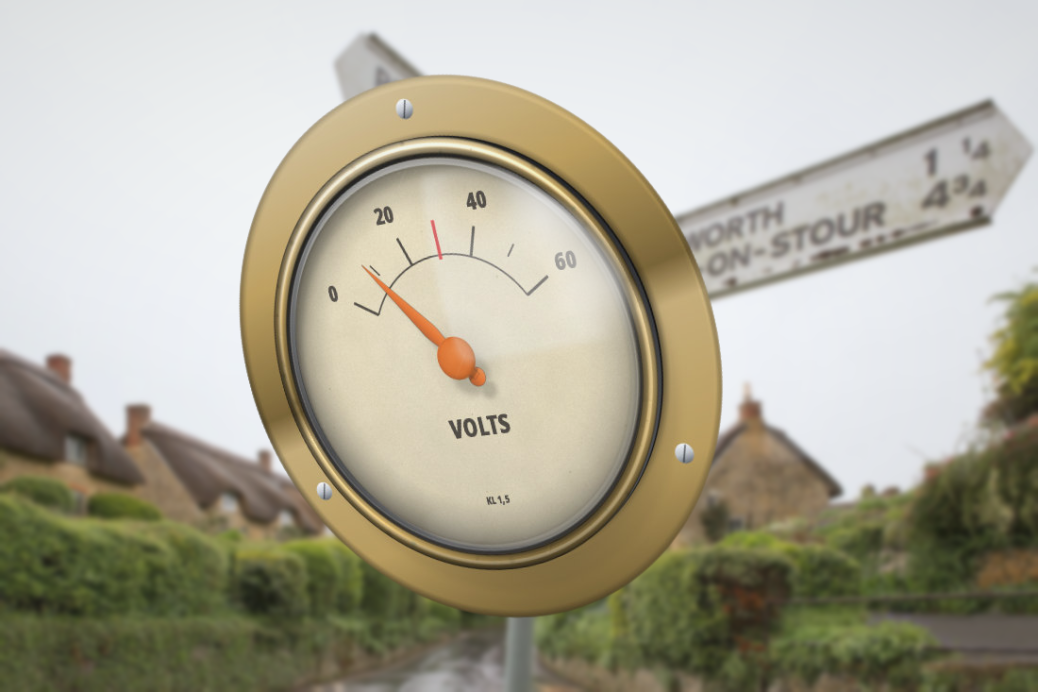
10 V
